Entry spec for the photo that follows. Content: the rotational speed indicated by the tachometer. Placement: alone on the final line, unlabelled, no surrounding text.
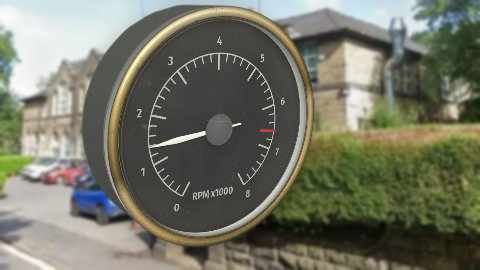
1400 rpm
